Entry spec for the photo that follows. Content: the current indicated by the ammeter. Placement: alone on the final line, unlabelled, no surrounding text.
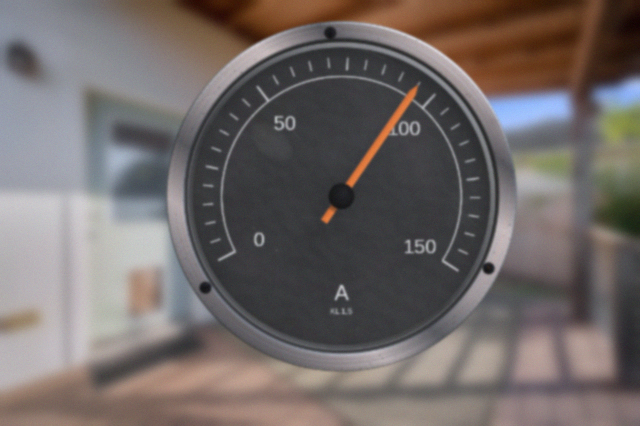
95 A
